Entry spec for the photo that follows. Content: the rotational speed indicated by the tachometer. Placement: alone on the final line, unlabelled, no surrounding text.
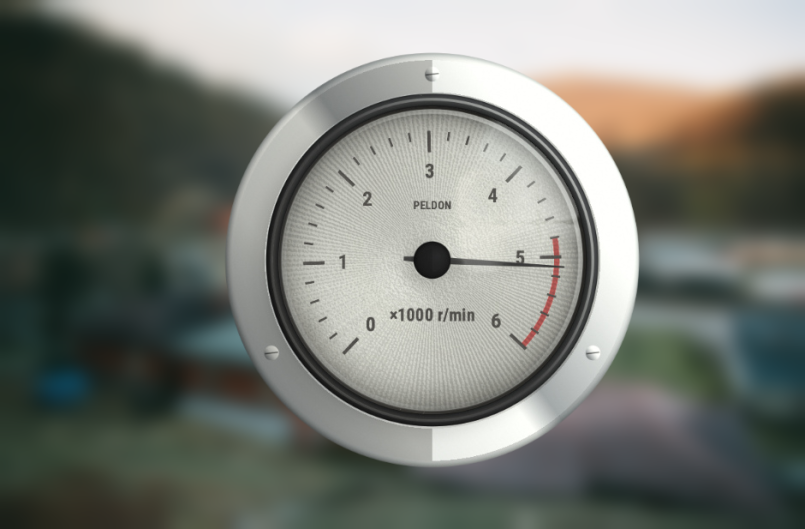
5100 rpm
